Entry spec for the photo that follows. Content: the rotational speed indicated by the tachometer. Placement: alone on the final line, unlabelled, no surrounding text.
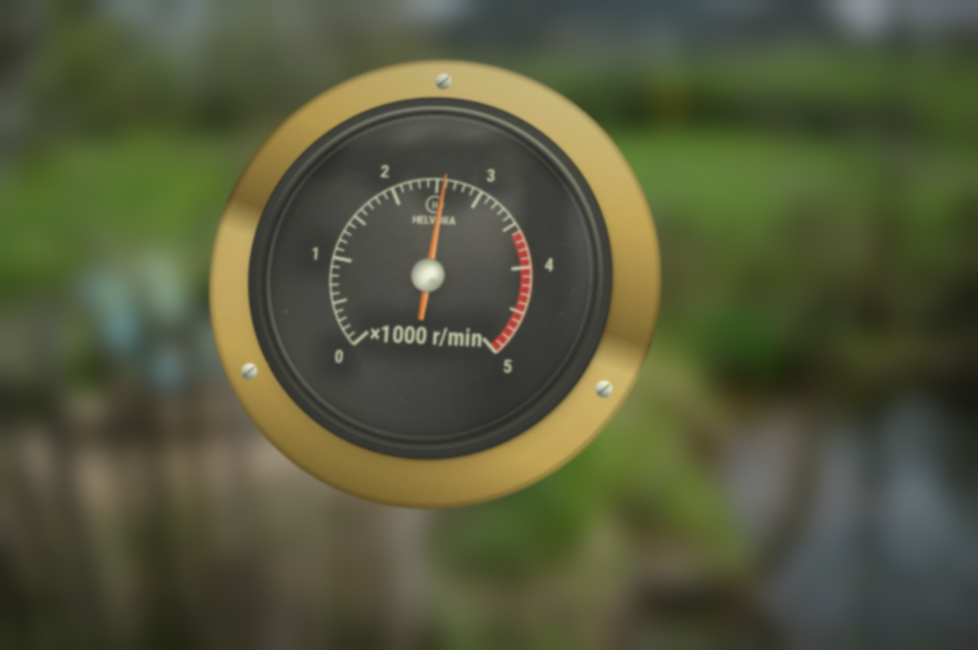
2600 rpm
